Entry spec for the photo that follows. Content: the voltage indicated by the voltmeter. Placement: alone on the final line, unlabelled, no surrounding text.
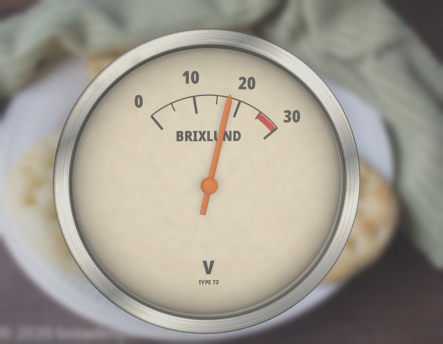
17.5 V
